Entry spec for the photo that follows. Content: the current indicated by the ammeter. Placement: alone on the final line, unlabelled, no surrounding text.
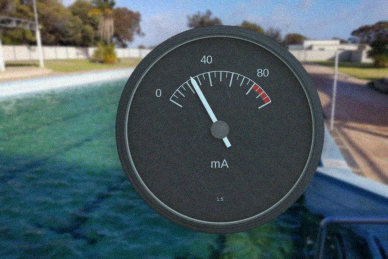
25 mA
